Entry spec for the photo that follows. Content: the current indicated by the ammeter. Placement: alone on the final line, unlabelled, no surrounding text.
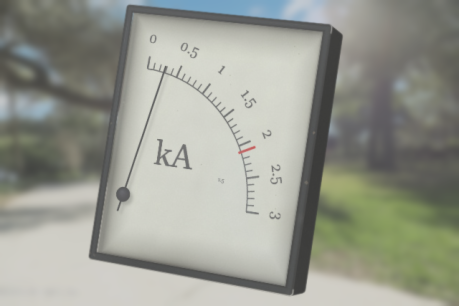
0.3 kA
